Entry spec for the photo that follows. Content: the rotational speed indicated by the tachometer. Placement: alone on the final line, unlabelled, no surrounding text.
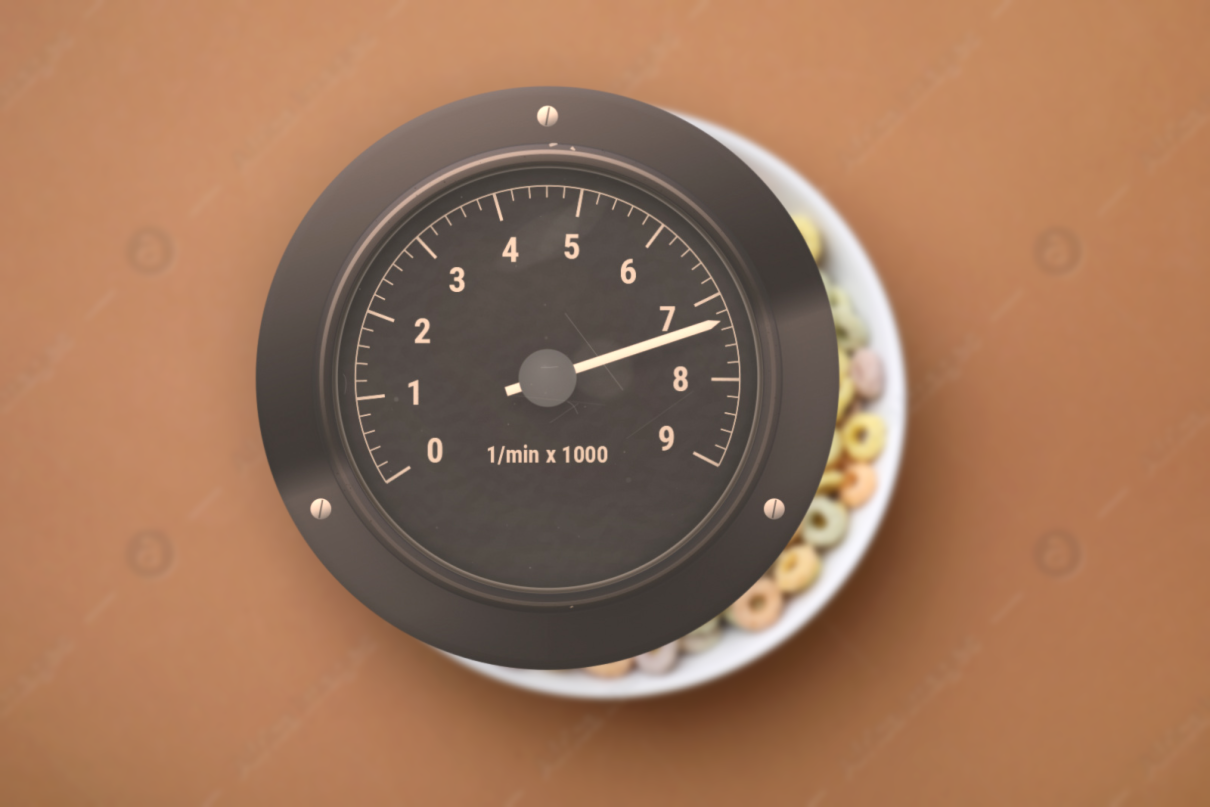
7300 rpm
